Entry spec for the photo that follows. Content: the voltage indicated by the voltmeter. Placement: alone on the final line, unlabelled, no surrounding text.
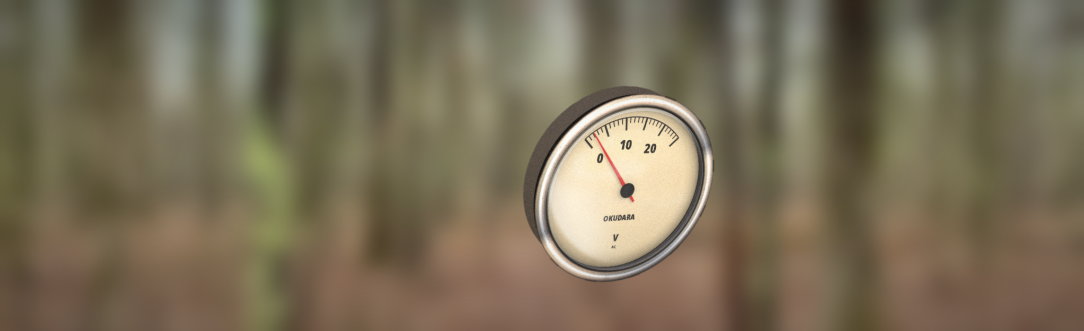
2 V
